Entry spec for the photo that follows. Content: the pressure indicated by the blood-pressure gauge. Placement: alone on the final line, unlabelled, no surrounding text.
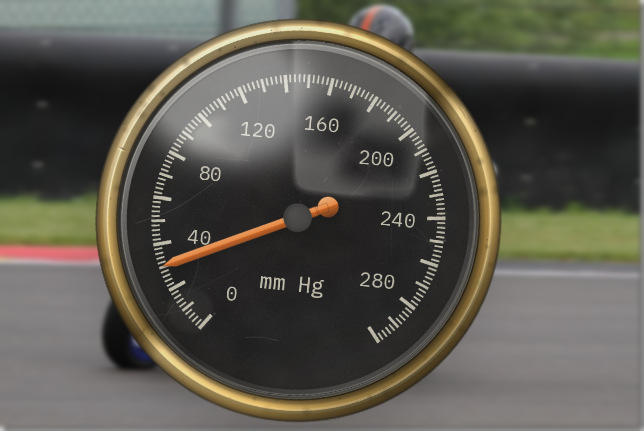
30 mmHg
